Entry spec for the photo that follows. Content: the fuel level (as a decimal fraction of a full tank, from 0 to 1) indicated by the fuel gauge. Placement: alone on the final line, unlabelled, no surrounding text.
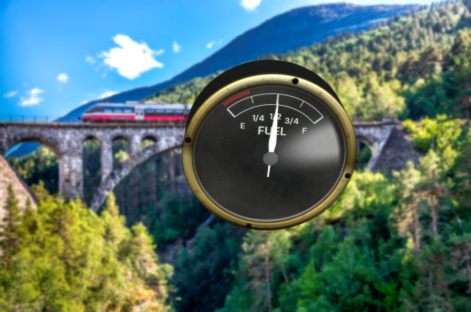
0.5
